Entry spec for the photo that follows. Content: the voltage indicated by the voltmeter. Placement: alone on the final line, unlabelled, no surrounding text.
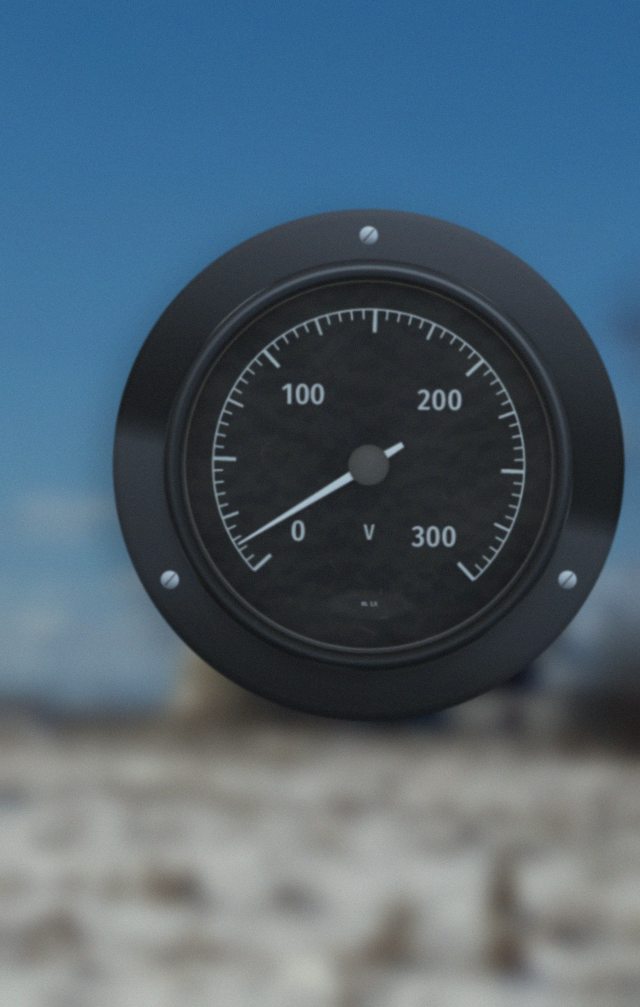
12.5 V
